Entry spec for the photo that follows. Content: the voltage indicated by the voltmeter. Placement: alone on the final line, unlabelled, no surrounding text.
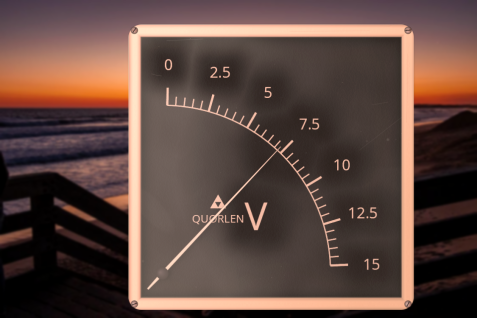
7.25 V
